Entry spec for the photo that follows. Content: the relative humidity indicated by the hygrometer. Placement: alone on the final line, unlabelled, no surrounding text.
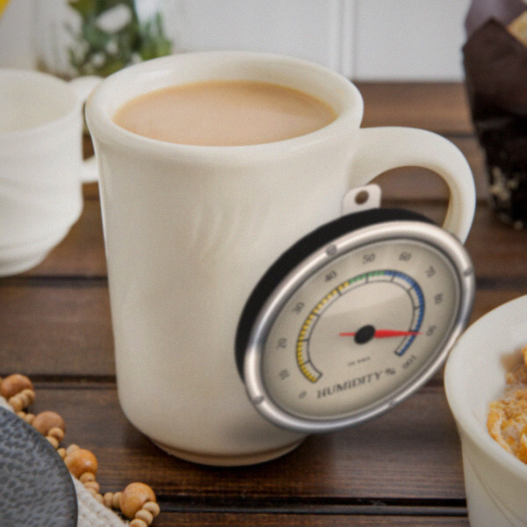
90 %
